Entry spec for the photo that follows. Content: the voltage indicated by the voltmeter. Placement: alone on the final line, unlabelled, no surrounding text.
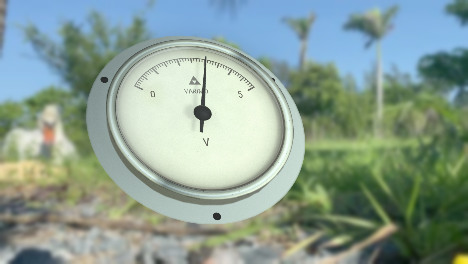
3 V
